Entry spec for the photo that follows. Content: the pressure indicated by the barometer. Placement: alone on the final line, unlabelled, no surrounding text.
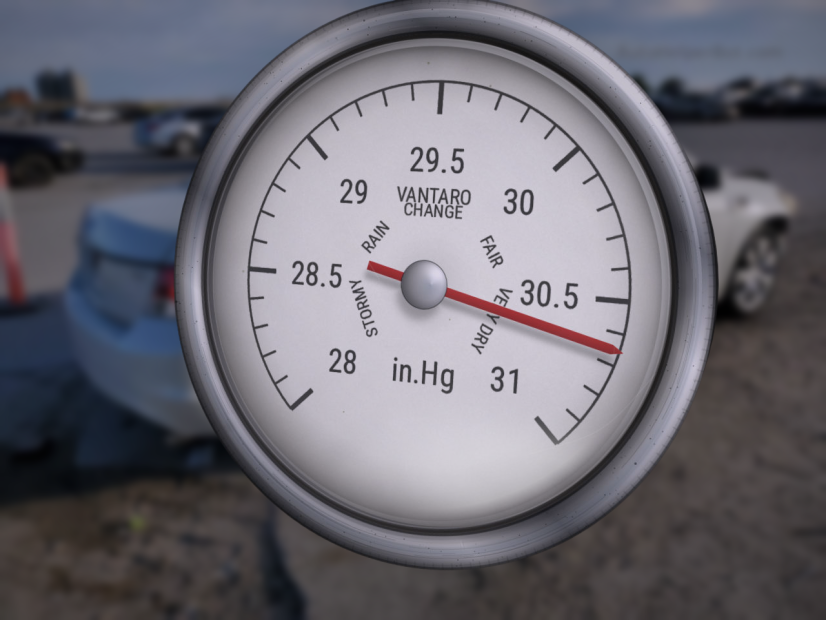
30.65 inHg
